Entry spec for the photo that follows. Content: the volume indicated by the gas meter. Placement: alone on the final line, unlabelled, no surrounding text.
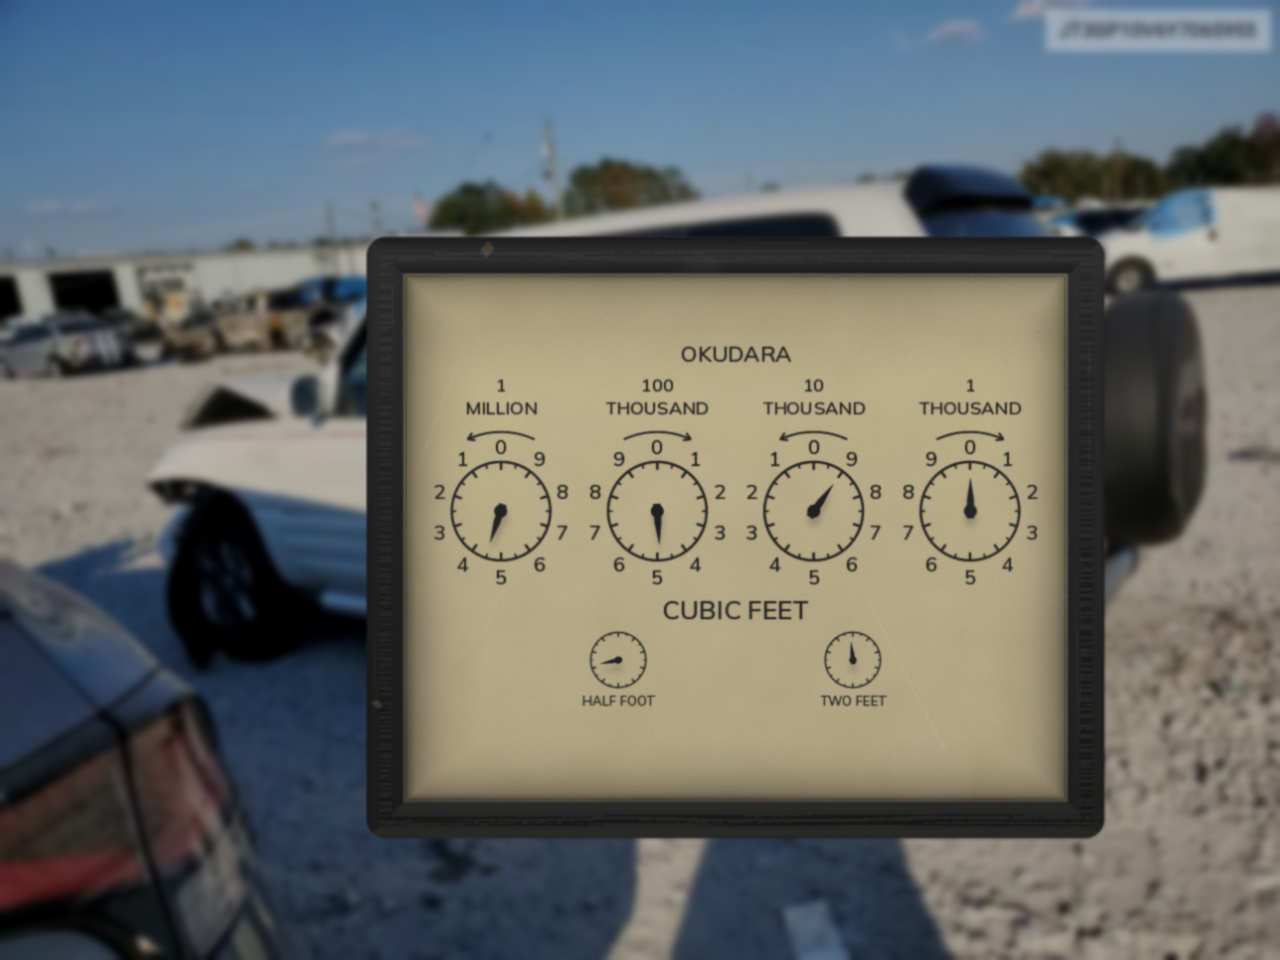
449000 ft³
